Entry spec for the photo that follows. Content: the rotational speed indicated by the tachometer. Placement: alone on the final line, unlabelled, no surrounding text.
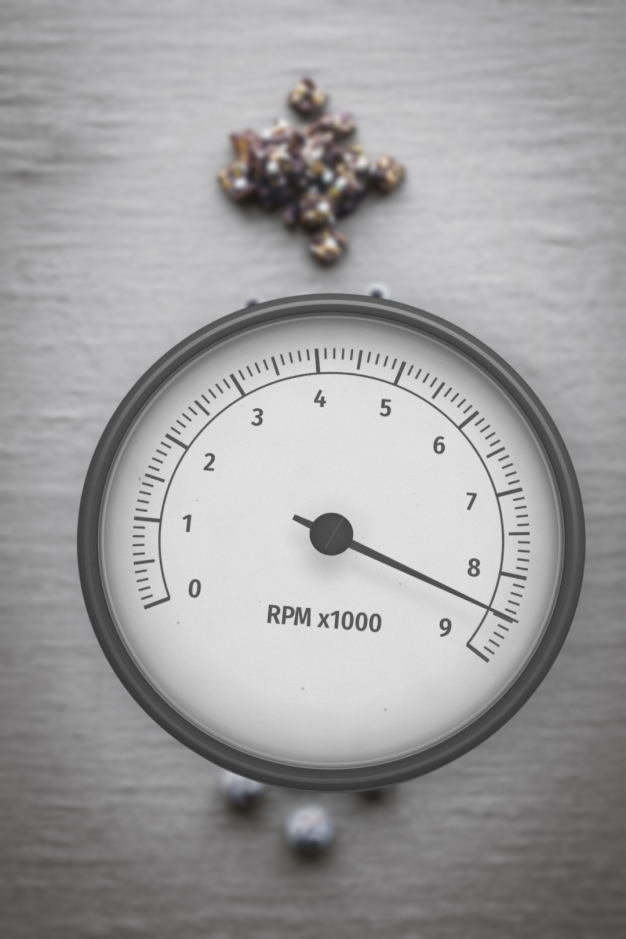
8500 rpm
